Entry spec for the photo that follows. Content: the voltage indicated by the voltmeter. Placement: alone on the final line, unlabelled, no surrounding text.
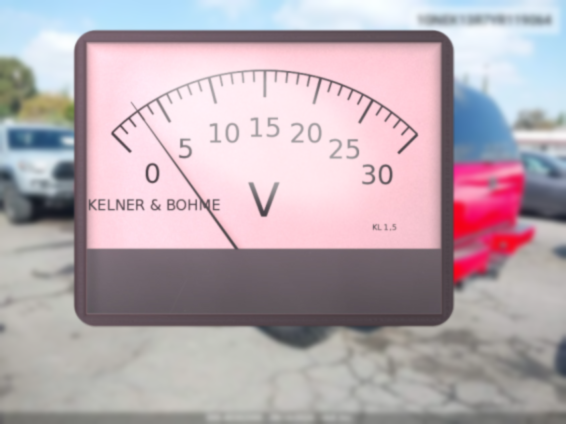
3 V
